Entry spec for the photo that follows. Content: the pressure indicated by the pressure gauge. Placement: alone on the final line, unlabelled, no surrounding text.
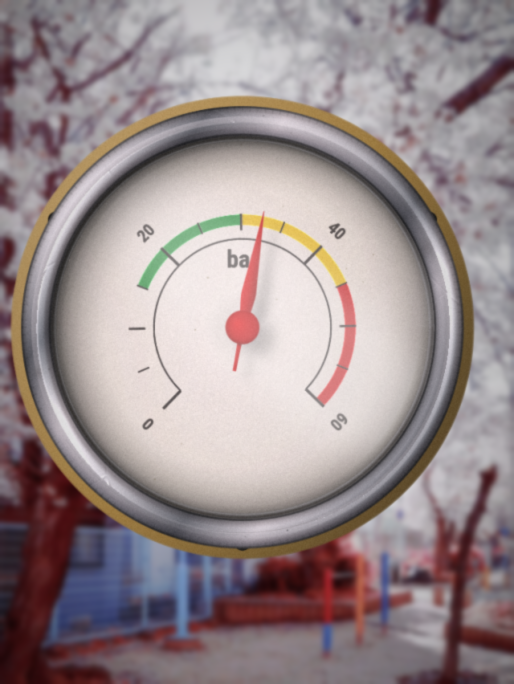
32.5 bar
